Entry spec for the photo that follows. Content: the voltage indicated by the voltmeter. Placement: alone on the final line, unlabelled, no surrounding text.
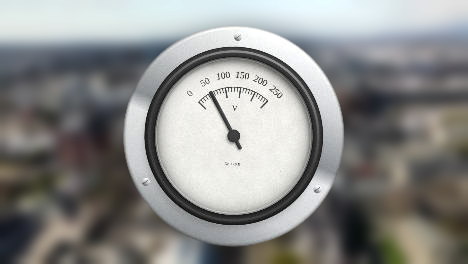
50 V
